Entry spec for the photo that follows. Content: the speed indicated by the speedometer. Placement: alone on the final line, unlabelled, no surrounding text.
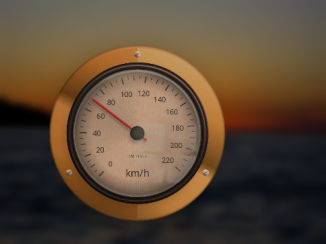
70 km/h
